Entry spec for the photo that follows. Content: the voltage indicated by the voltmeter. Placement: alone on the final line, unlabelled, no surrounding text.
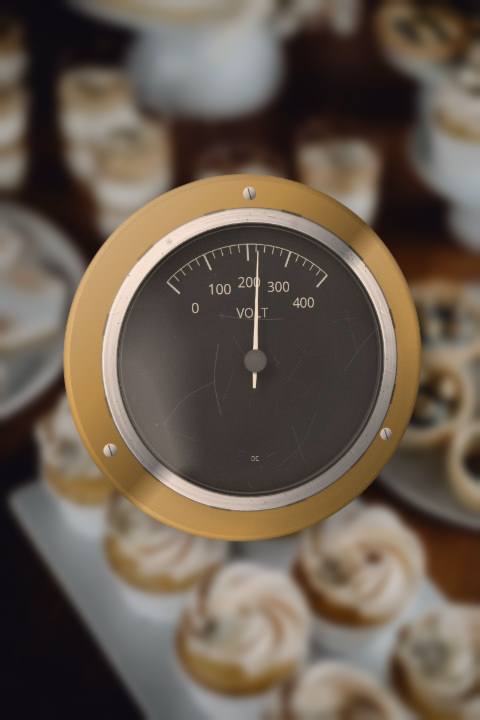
220 V
